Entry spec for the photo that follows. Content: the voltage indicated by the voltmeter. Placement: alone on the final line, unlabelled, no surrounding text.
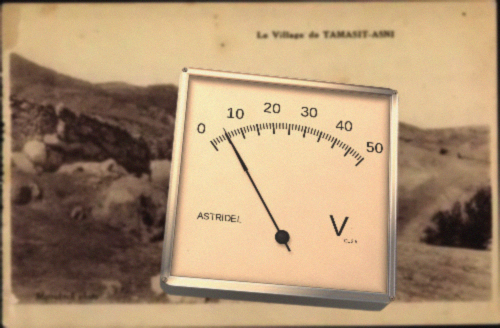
5 V
